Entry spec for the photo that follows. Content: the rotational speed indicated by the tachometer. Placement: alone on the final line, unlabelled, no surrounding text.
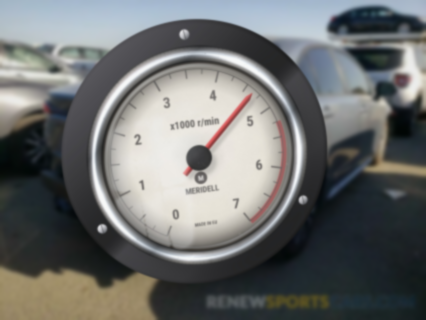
4625 rpm
